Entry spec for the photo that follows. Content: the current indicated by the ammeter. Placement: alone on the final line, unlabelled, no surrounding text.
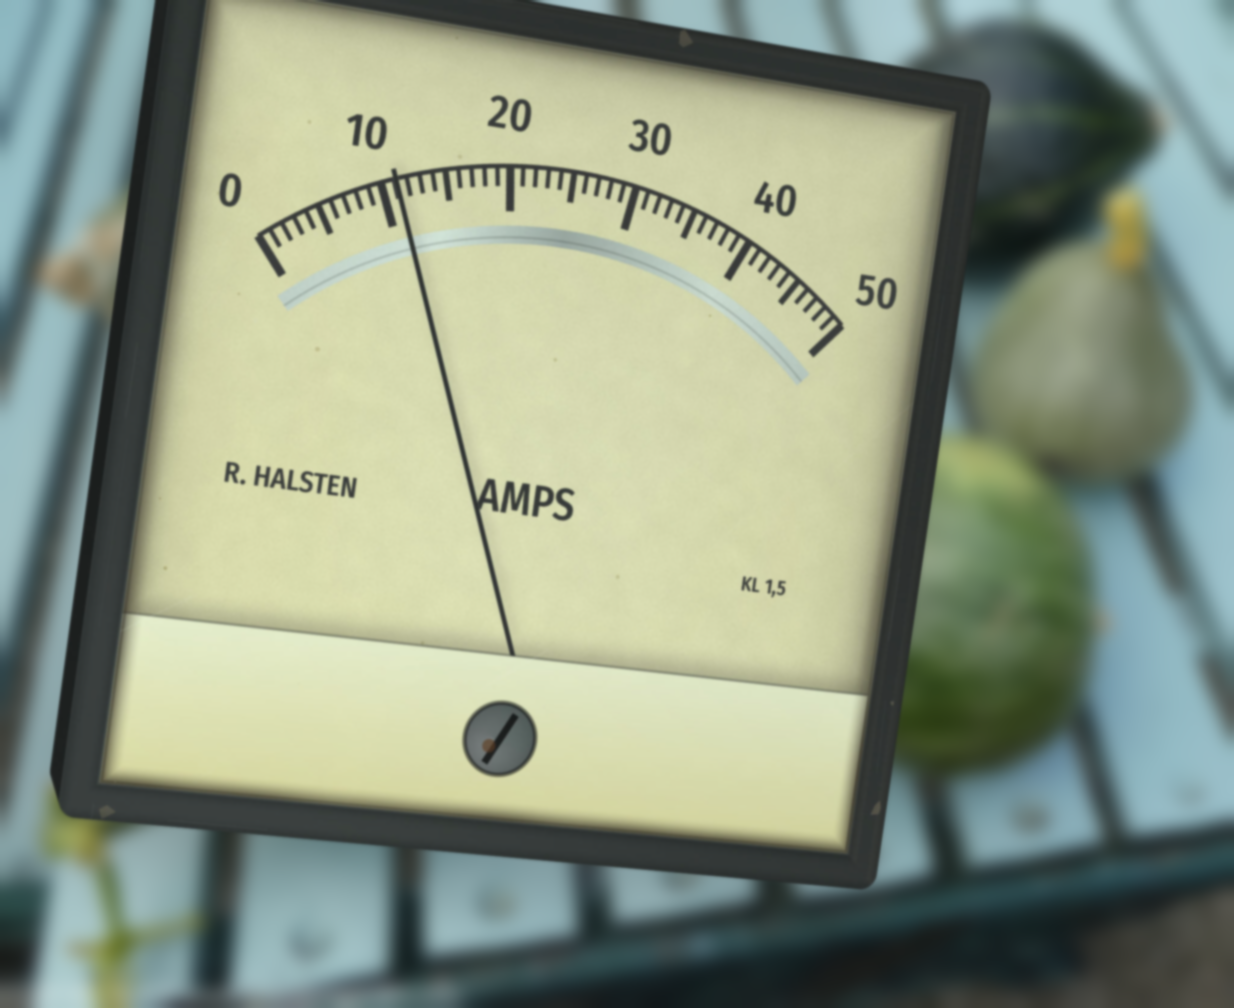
11 A
